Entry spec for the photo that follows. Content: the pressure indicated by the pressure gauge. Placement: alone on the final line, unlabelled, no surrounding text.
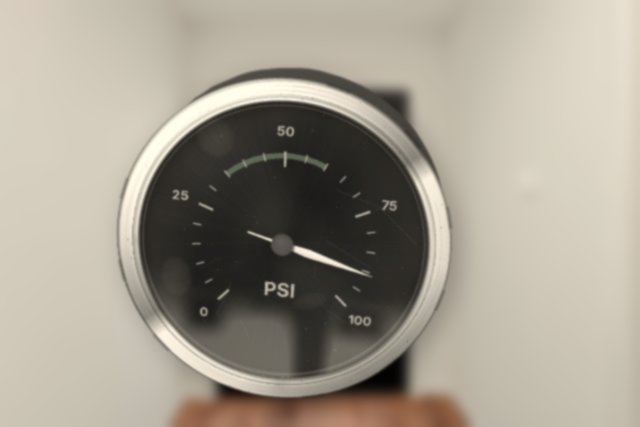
90 psi
